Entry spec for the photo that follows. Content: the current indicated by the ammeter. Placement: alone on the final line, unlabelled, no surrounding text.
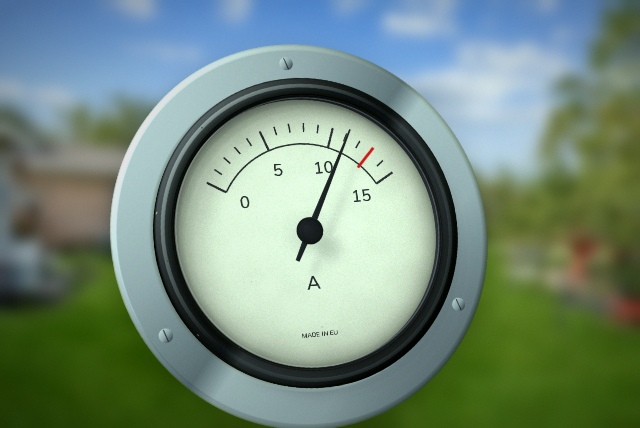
11 A
